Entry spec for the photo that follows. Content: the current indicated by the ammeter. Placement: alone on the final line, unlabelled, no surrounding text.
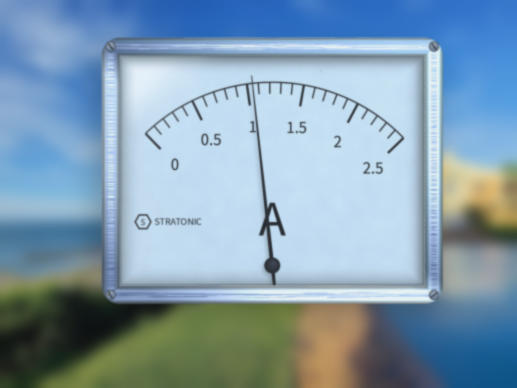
1.05 A
